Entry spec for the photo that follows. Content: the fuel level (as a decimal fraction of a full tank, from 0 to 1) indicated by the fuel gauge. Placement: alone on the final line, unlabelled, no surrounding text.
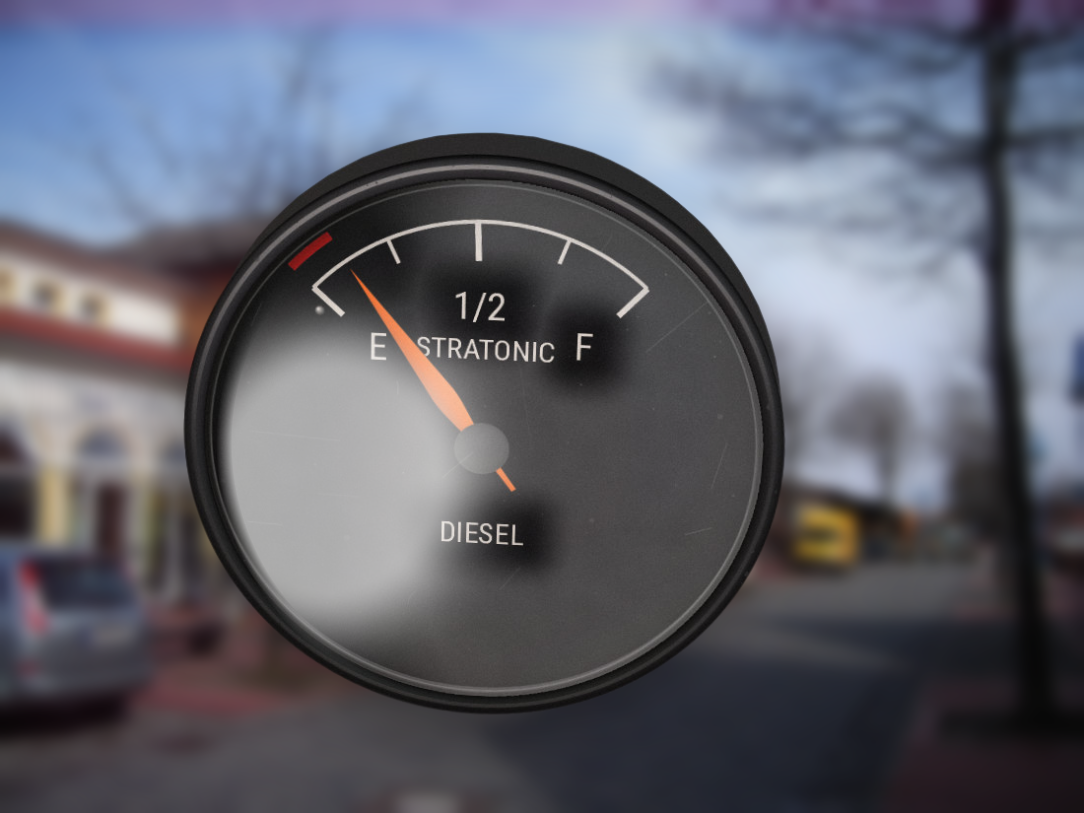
0.125
